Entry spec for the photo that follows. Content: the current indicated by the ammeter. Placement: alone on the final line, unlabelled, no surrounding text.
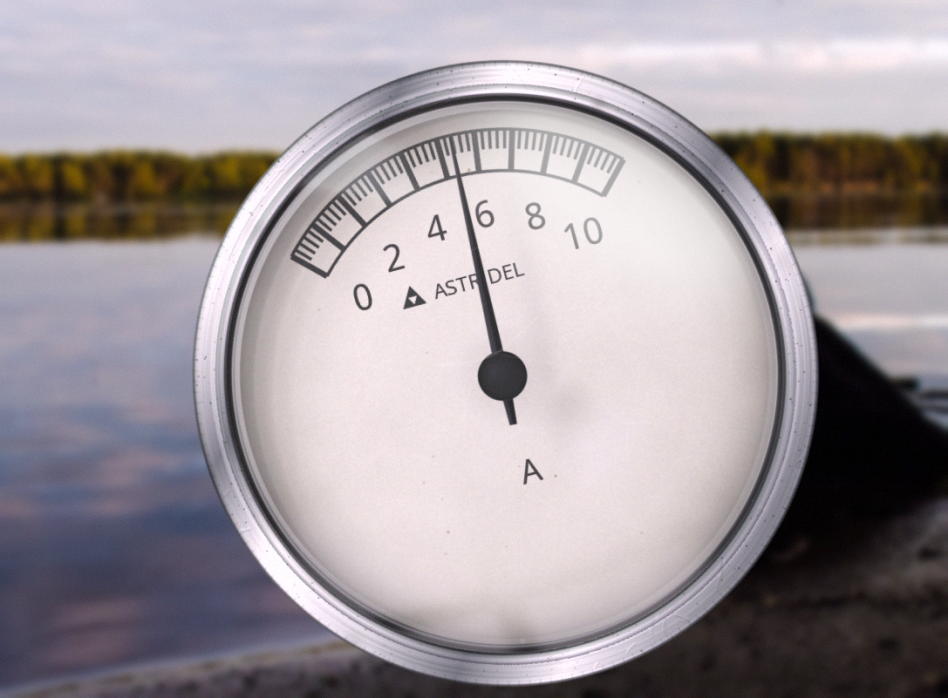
5.4 A
